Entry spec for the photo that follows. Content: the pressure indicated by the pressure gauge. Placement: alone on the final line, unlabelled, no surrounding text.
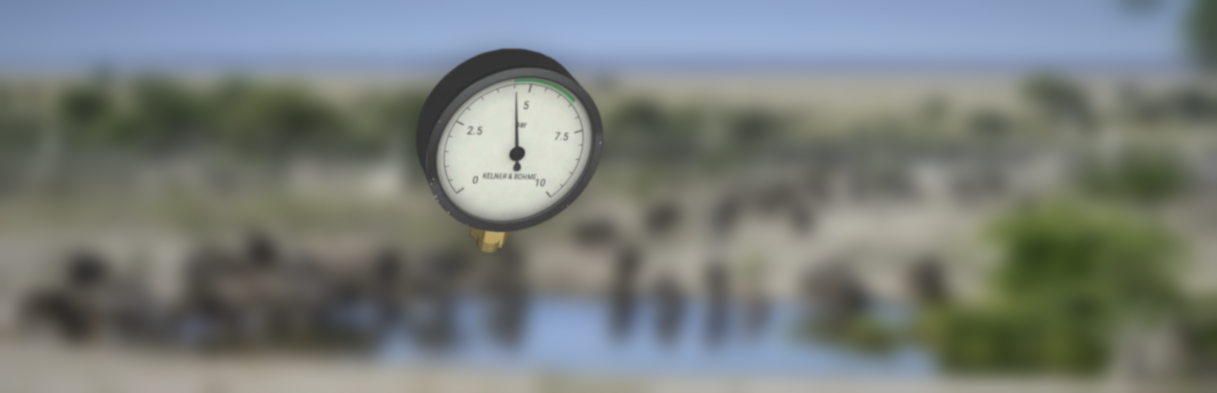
4.5 bar
